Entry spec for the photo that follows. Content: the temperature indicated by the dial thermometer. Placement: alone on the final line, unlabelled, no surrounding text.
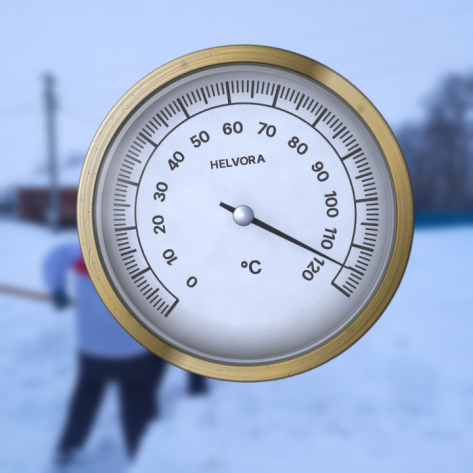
115 °C
